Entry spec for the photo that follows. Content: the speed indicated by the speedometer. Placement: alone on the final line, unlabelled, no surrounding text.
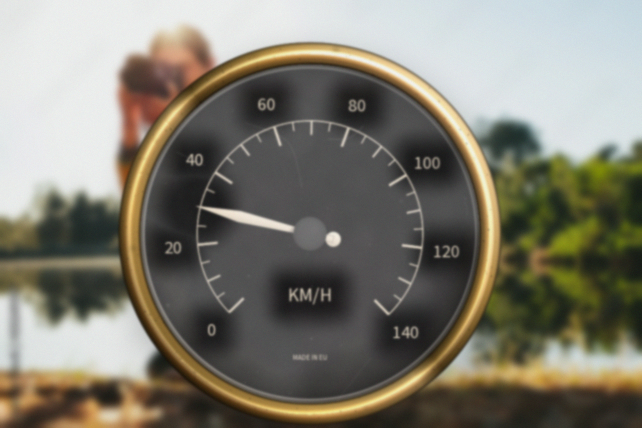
30 km/h
